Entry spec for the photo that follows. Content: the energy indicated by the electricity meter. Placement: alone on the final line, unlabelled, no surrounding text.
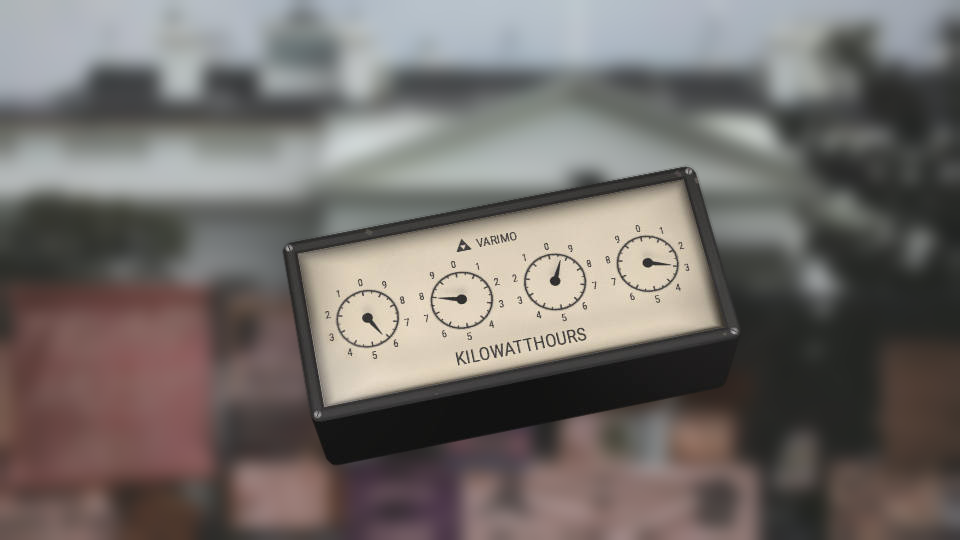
5793 kWh
